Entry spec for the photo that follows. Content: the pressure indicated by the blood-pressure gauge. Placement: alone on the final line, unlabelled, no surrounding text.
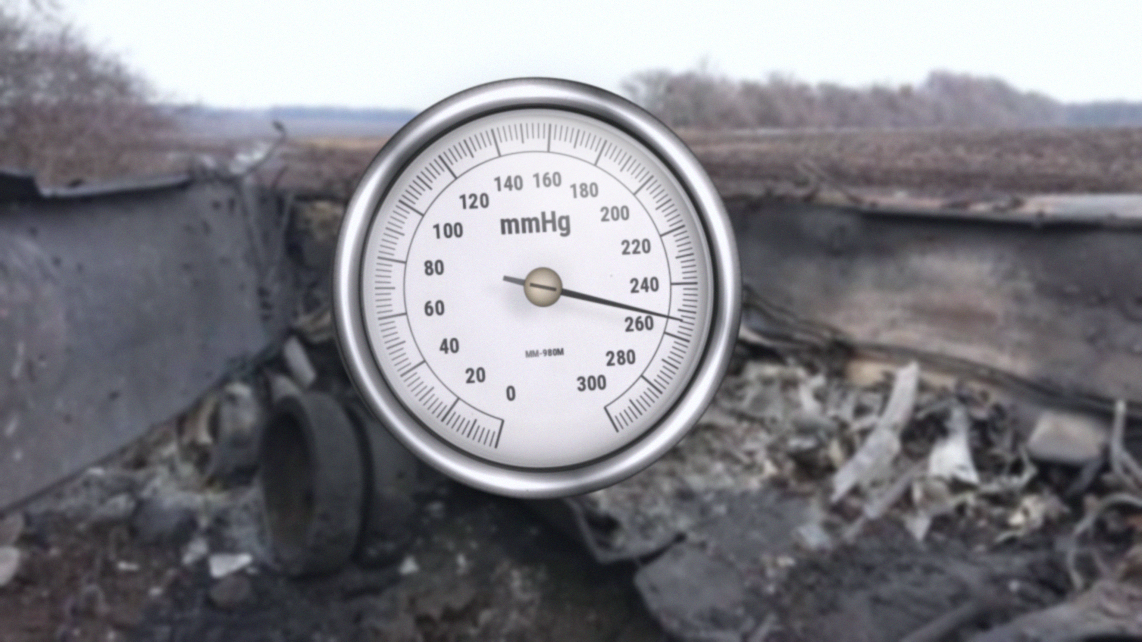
254 mmHg
